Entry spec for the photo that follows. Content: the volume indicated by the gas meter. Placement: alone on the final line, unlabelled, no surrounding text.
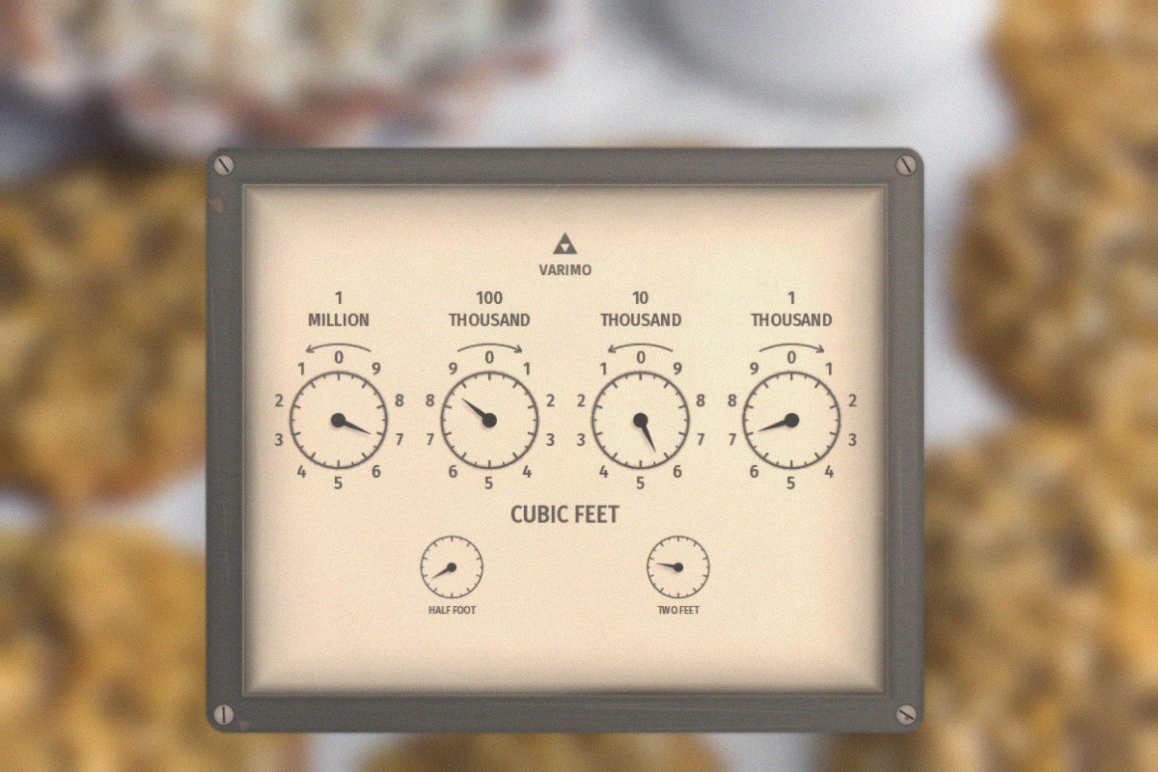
685700 ft³
